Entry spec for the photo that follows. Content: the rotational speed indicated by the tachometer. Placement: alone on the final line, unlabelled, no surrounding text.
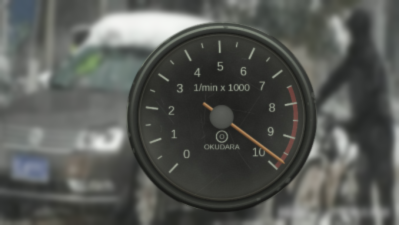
9750 rpm
